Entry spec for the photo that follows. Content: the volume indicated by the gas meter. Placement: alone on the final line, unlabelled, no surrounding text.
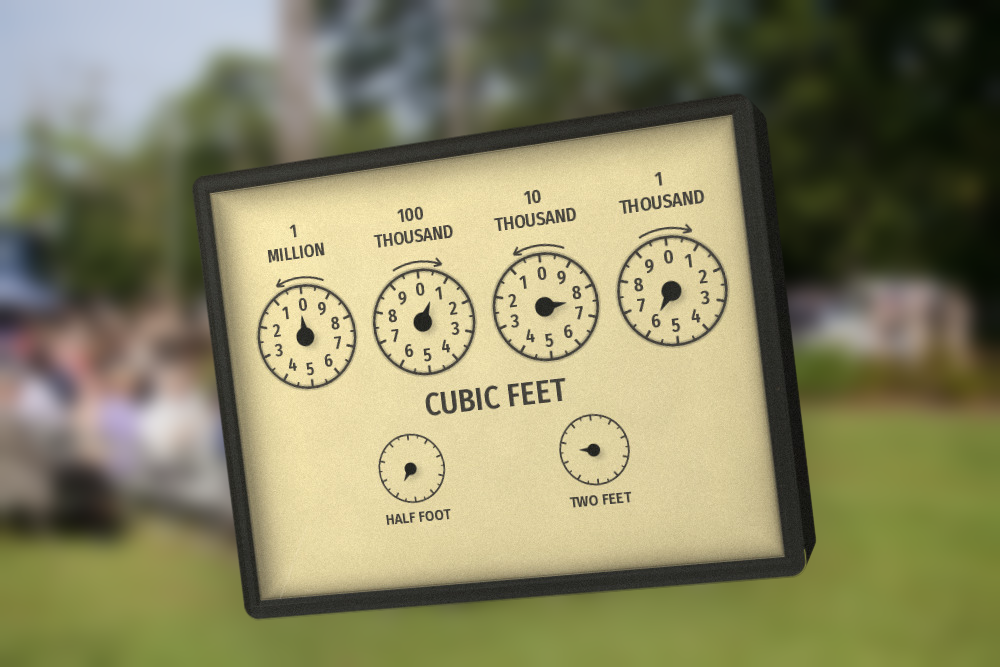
7600 ft³
